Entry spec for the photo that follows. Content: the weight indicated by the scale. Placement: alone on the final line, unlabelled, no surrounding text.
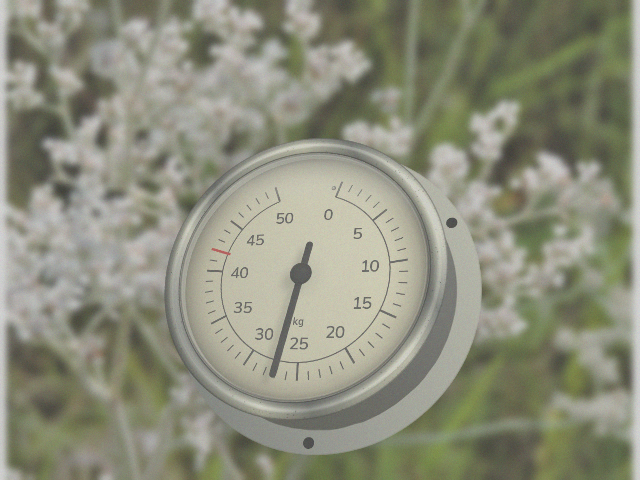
27 kg
